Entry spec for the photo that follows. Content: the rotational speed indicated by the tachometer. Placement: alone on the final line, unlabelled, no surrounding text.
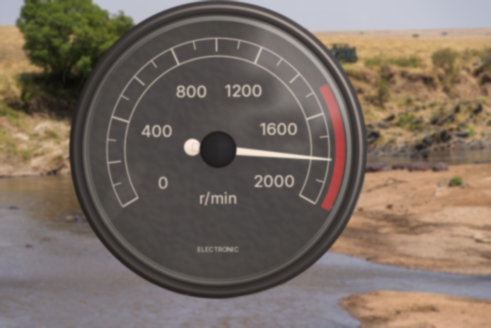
1800 rpm
